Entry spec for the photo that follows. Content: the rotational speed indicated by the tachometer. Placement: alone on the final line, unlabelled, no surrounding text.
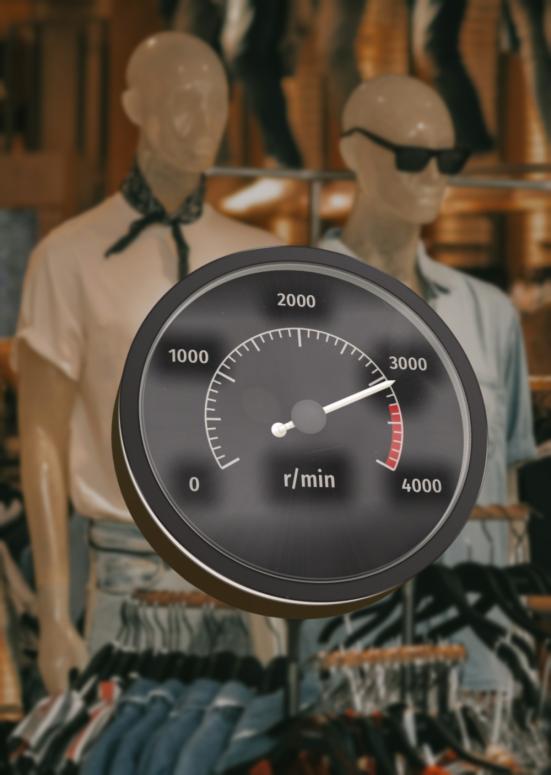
3100 rpm
